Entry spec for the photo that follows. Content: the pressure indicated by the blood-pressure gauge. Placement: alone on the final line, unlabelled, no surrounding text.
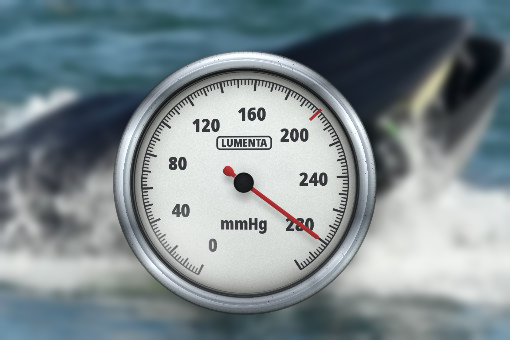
280 mmHg
